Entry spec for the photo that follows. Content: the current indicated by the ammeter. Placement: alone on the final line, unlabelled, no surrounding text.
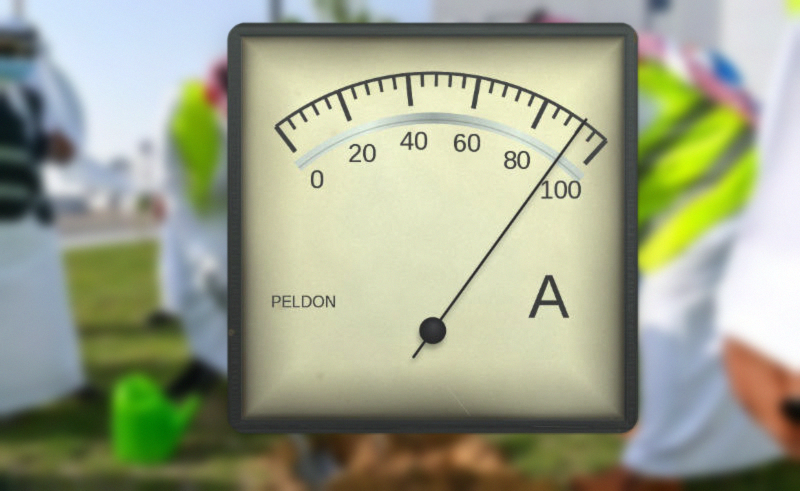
92 A
